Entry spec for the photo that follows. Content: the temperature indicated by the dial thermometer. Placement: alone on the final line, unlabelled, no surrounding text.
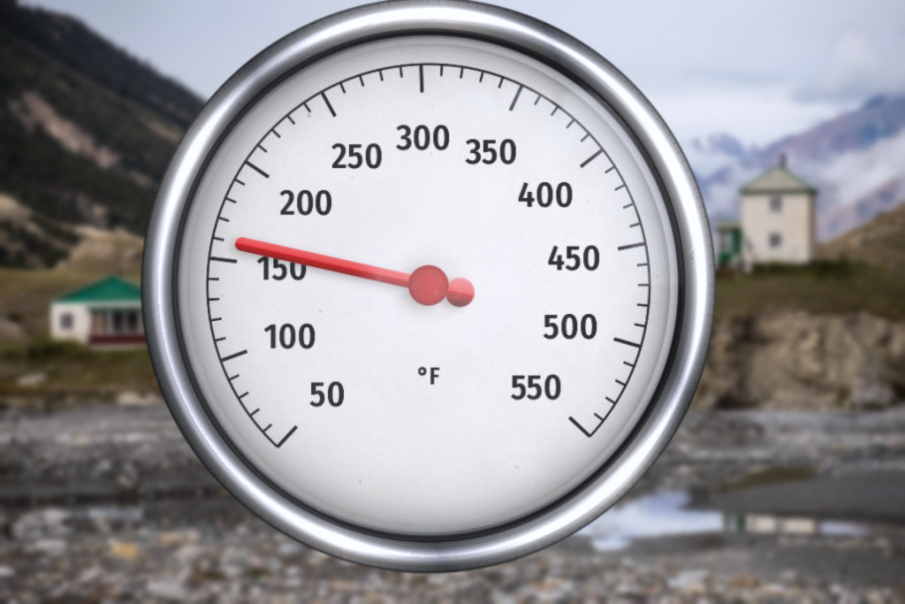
160 °F
